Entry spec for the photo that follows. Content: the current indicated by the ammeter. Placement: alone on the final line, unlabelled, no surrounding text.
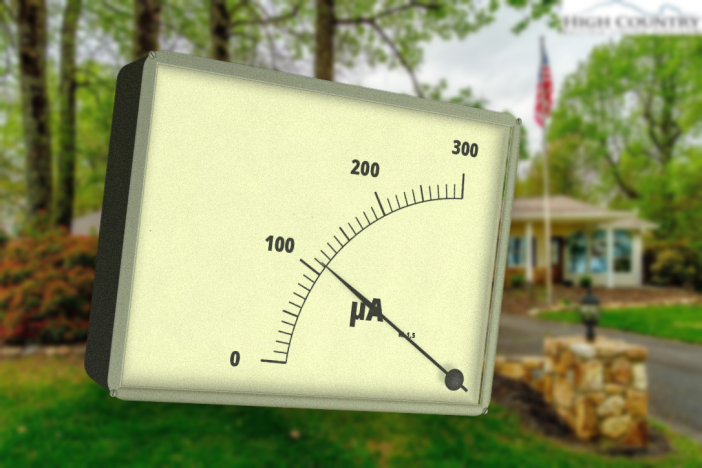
110 µA
